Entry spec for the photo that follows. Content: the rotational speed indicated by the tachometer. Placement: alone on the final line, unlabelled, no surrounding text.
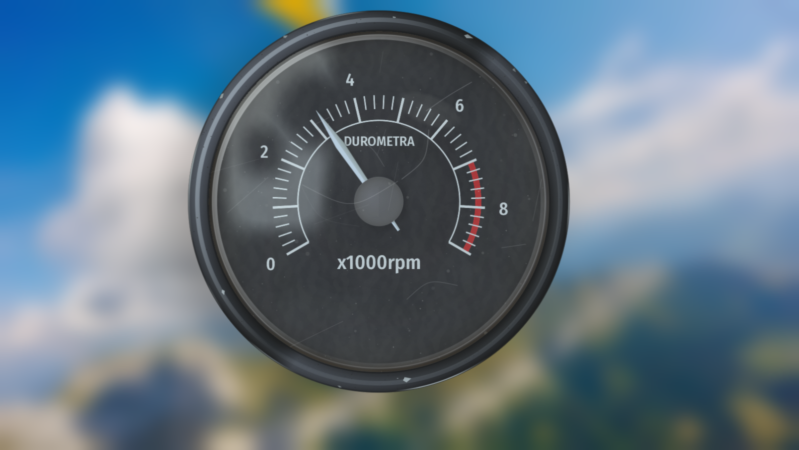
3200 rpm
